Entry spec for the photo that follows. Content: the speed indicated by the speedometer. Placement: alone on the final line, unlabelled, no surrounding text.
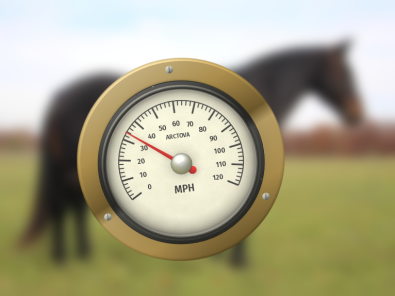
34 mph
